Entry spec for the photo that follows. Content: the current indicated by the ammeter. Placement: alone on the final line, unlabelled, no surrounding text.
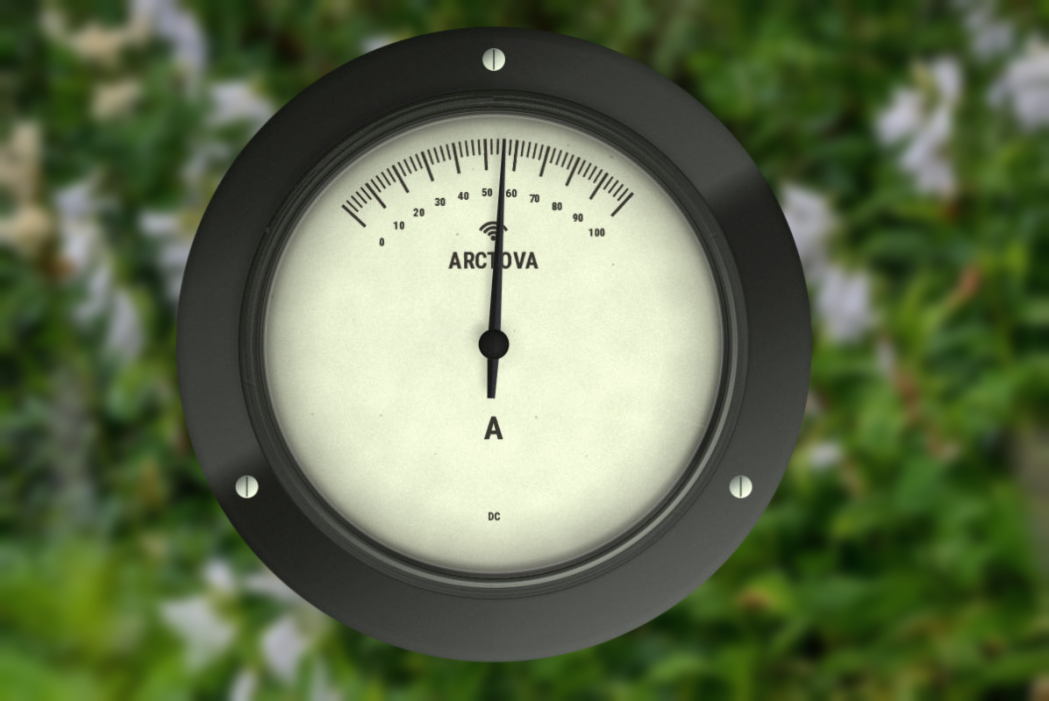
56 A
